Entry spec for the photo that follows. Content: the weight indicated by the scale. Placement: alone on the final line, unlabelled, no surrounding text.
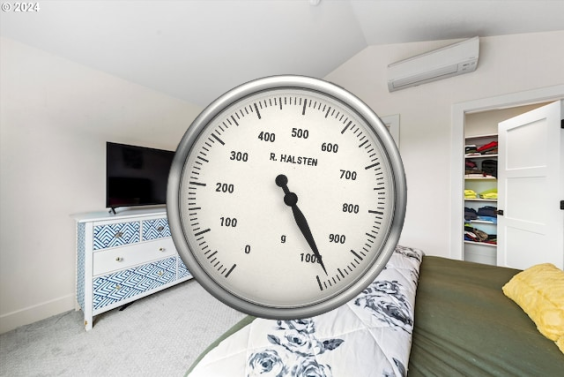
980 g
